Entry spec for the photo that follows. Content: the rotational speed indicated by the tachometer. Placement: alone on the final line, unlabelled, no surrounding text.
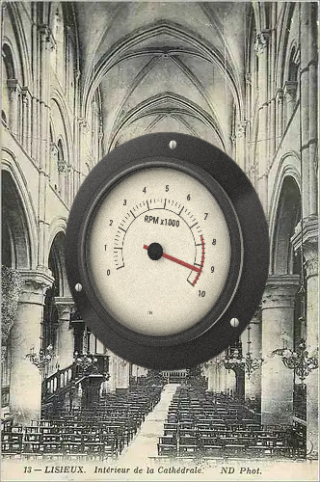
9200 rpm
